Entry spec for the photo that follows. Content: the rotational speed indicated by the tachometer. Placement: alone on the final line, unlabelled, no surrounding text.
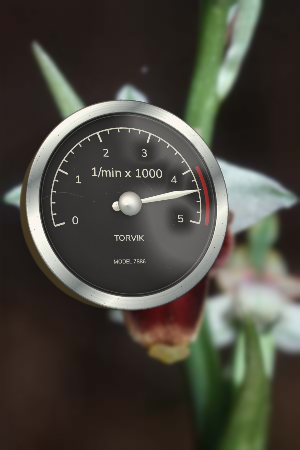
4400 rpm
